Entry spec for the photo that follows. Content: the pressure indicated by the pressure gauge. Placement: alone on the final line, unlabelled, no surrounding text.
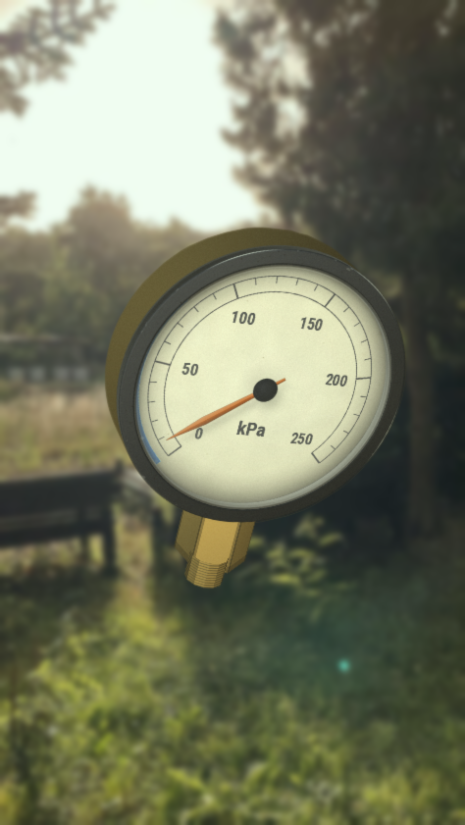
10 kPa
